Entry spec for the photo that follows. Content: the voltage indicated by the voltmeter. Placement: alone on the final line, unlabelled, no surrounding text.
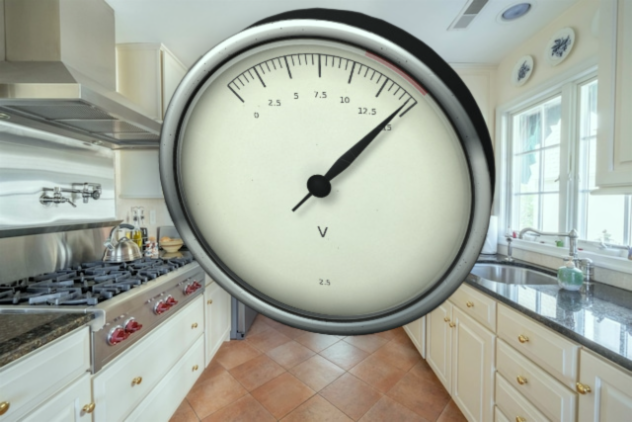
14.5 V
